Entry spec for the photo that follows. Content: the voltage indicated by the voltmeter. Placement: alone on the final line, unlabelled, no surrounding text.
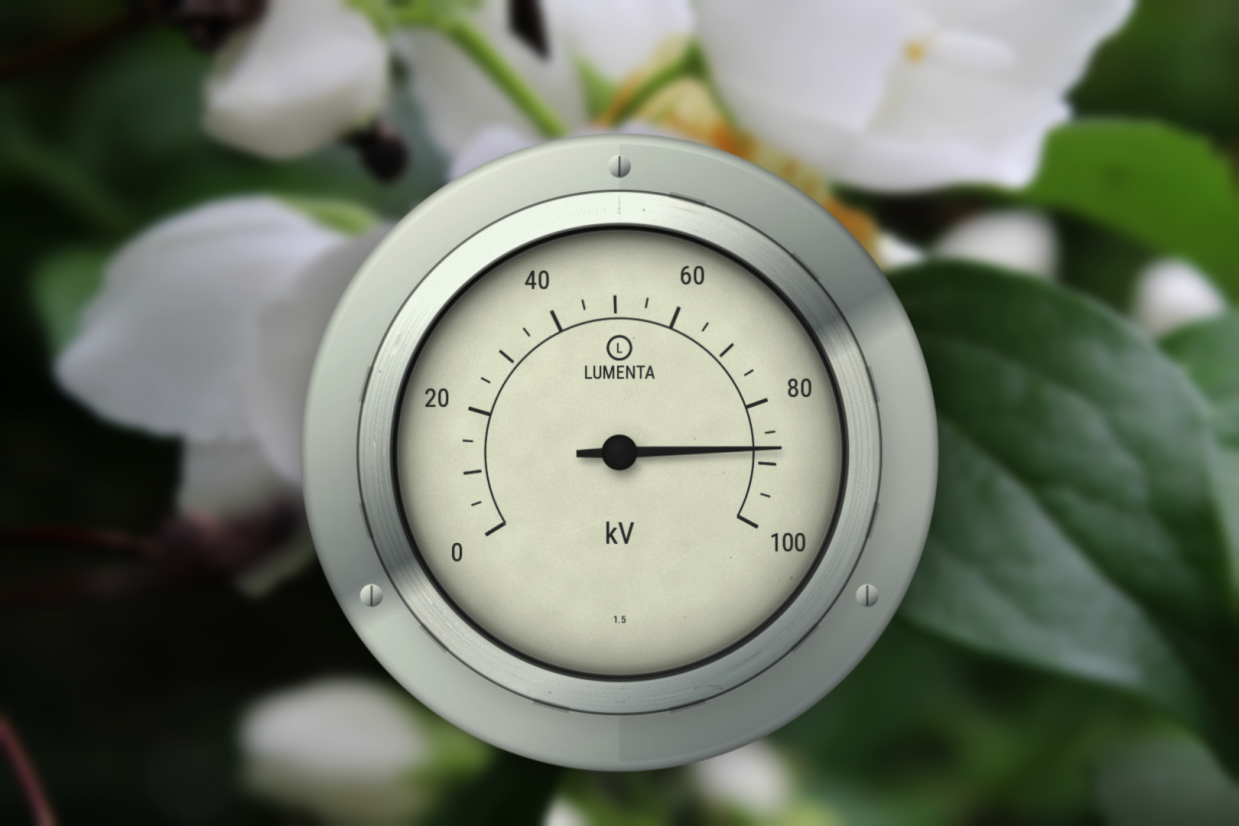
87.5 kV
